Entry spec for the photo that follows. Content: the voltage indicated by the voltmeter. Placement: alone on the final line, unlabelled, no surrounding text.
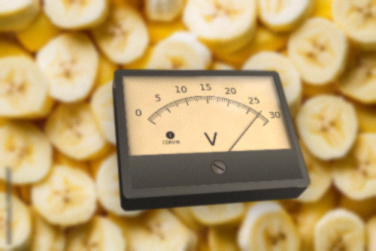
27.5 V
